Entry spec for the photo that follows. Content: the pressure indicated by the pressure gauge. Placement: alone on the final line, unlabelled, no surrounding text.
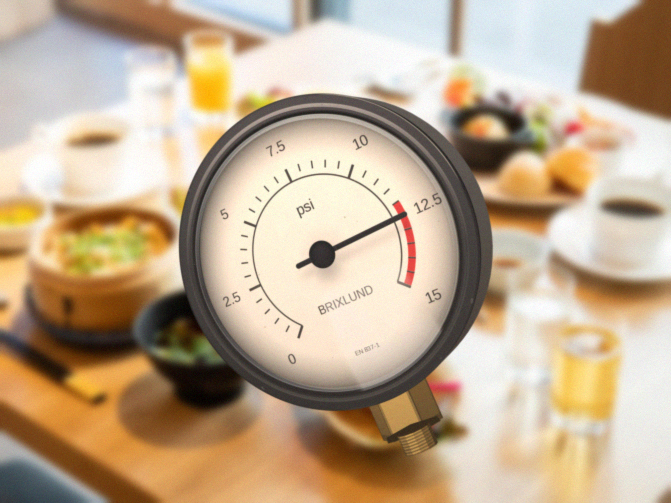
12.5 psi
